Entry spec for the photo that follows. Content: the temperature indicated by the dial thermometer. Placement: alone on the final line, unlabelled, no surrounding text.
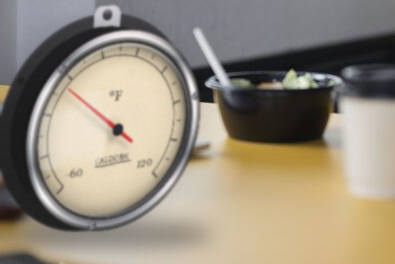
-5 °F
